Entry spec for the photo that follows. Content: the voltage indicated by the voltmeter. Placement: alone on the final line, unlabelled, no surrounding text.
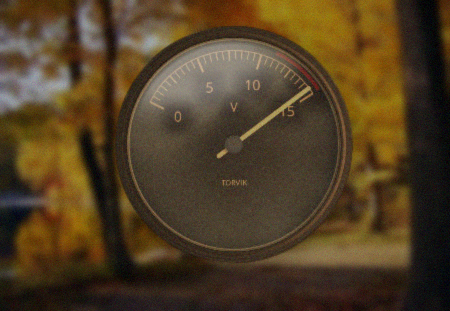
14.5 V
